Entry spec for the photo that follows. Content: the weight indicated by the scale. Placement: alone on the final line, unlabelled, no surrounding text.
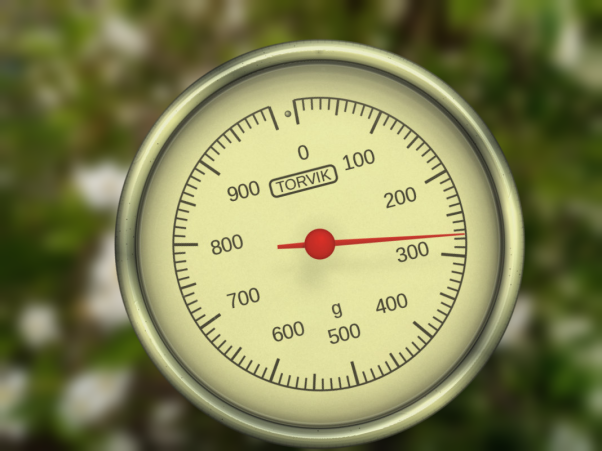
275 g
